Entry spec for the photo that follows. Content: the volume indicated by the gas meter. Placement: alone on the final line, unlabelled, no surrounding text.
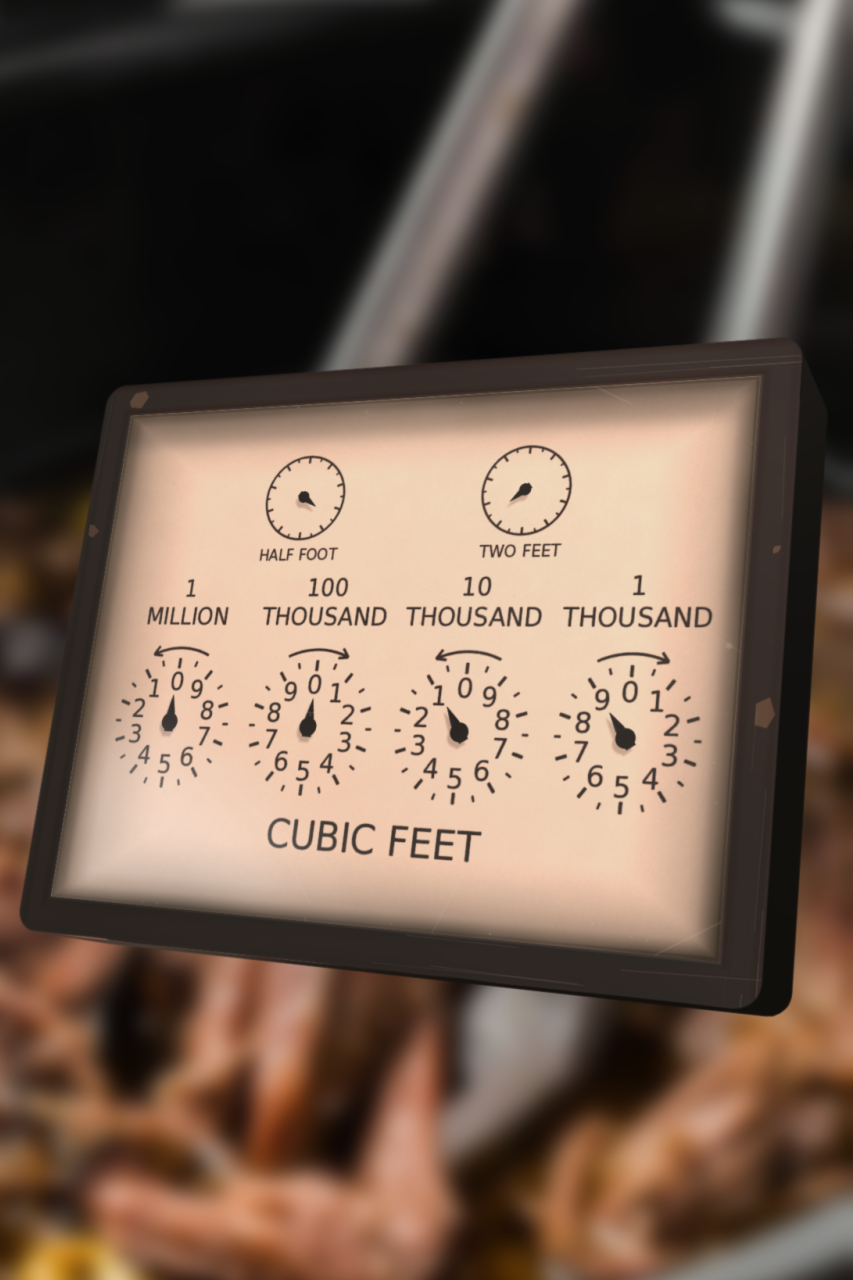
900 ft³
